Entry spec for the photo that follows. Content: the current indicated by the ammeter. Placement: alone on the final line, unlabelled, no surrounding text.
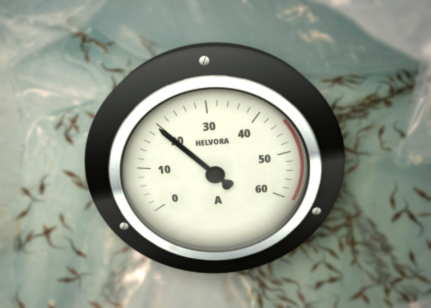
20 A
